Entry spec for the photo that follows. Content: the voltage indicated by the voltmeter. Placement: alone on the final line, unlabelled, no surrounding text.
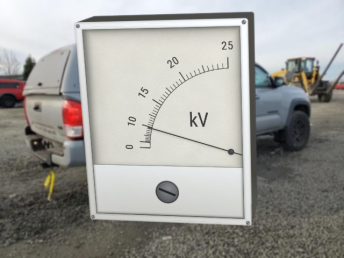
10 kV
